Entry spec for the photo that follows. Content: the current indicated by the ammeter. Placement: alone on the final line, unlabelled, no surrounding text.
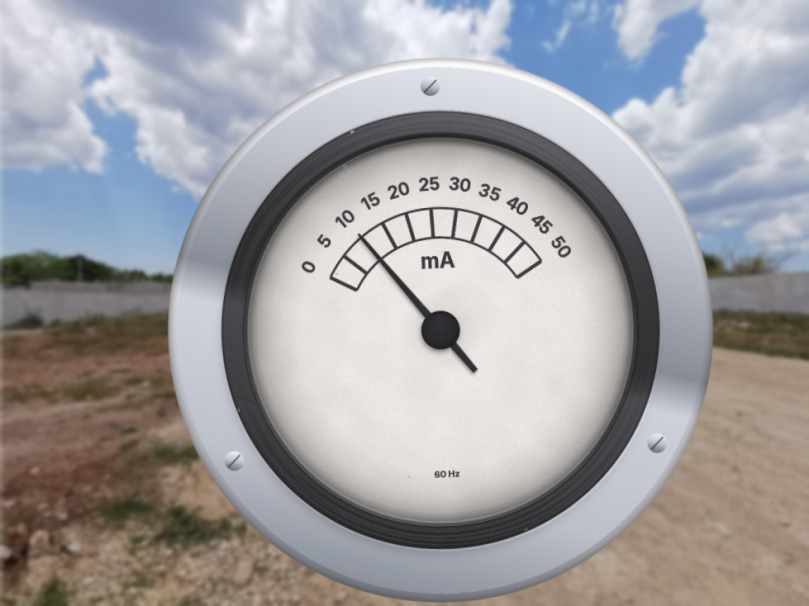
10 mA
